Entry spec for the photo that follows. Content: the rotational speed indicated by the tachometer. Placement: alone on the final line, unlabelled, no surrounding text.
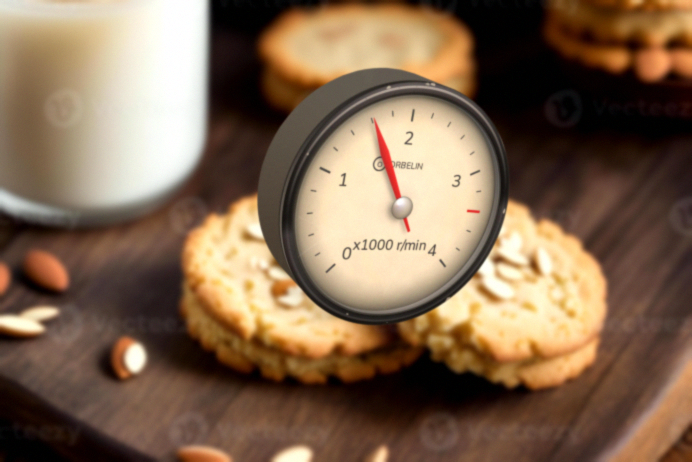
1600 rpm
